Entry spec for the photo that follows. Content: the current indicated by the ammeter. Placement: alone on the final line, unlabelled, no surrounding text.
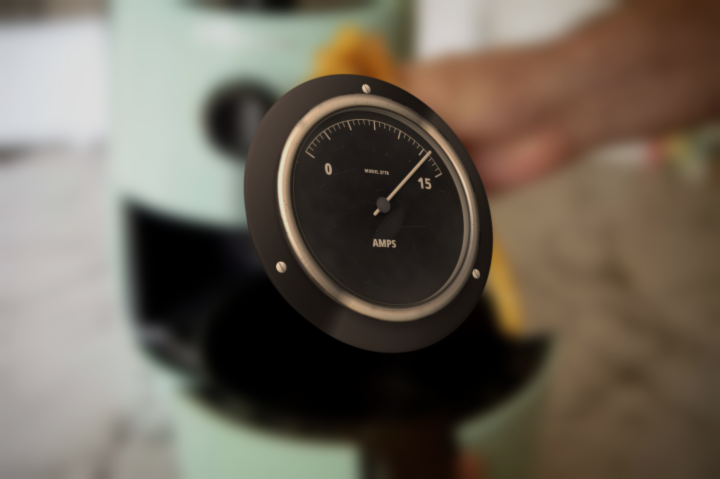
13 A
